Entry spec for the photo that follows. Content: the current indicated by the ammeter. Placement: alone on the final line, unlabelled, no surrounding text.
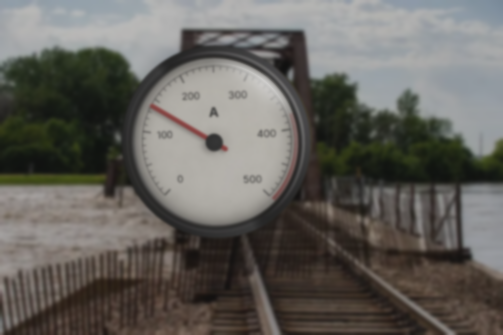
140 A
